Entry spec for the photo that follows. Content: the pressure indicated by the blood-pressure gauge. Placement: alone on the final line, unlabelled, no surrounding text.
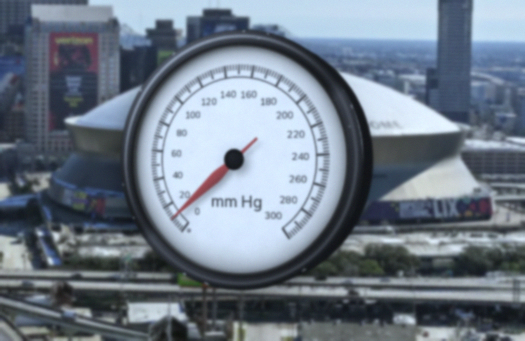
10 mmHg
